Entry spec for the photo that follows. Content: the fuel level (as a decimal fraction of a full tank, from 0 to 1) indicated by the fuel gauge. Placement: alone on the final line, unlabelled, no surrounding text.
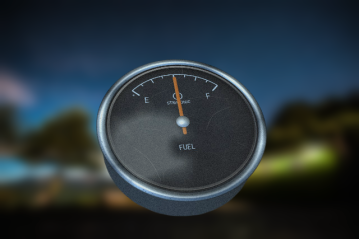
0.5
